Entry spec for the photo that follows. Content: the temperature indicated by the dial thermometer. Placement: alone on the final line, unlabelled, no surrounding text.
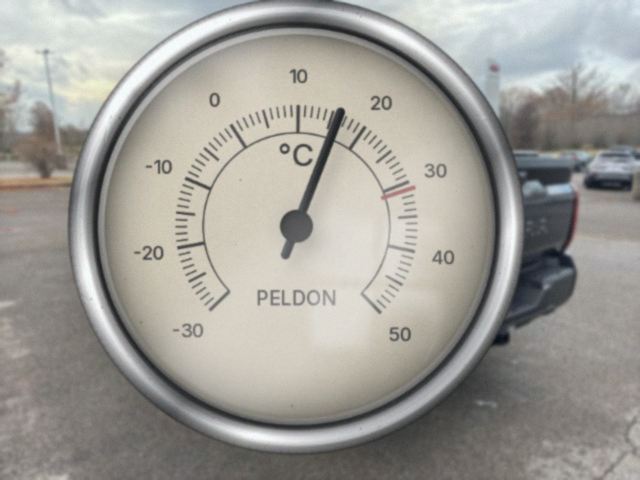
16 °C
